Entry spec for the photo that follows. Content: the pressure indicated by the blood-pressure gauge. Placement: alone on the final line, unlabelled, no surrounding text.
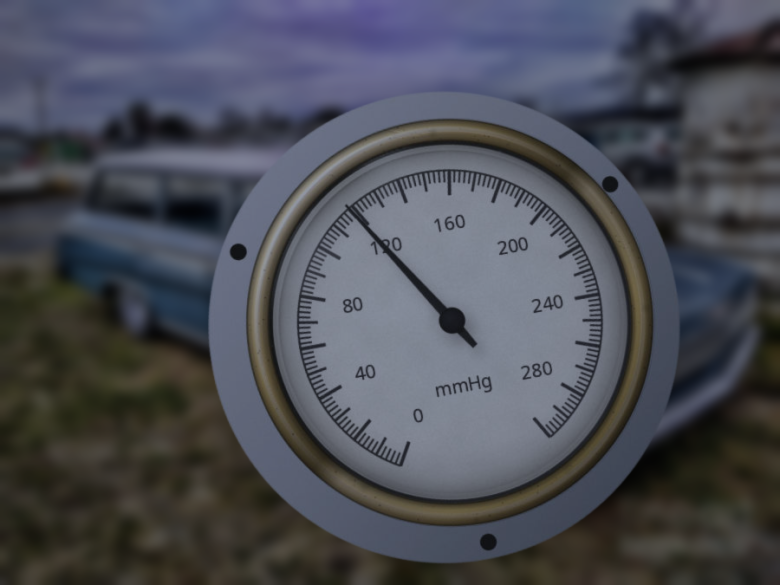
118 mmHg
